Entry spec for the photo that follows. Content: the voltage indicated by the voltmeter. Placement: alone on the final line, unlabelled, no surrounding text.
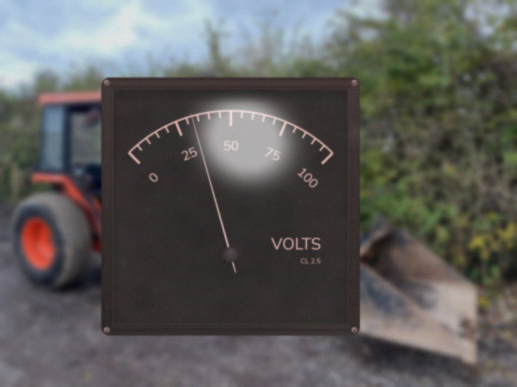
32.5 V
